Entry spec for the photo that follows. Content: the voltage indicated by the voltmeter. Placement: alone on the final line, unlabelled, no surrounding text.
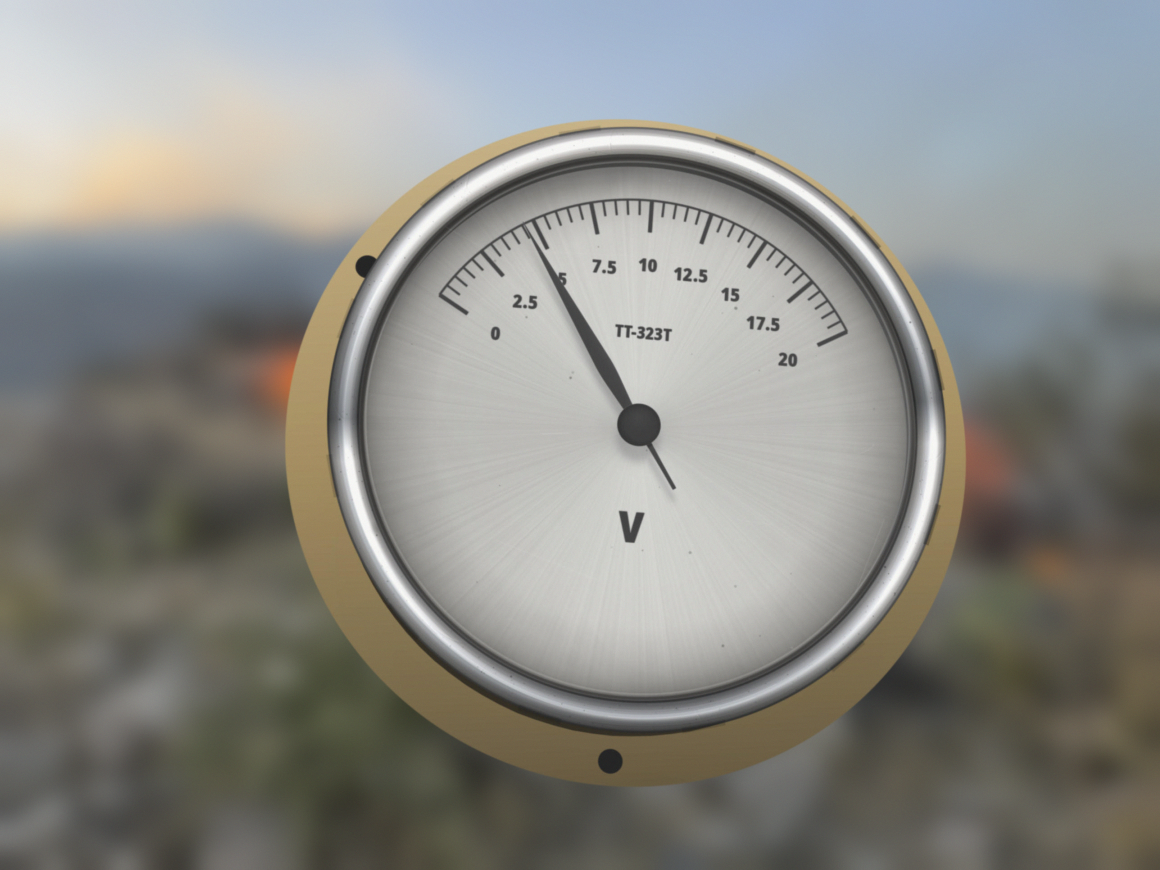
4.5 V
